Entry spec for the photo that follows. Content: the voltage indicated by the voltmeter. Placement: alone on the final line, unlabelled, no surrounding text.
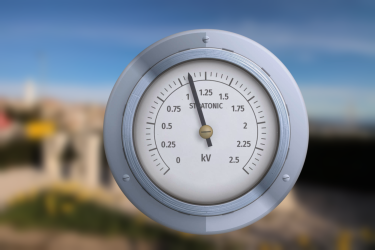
1.1 kV
